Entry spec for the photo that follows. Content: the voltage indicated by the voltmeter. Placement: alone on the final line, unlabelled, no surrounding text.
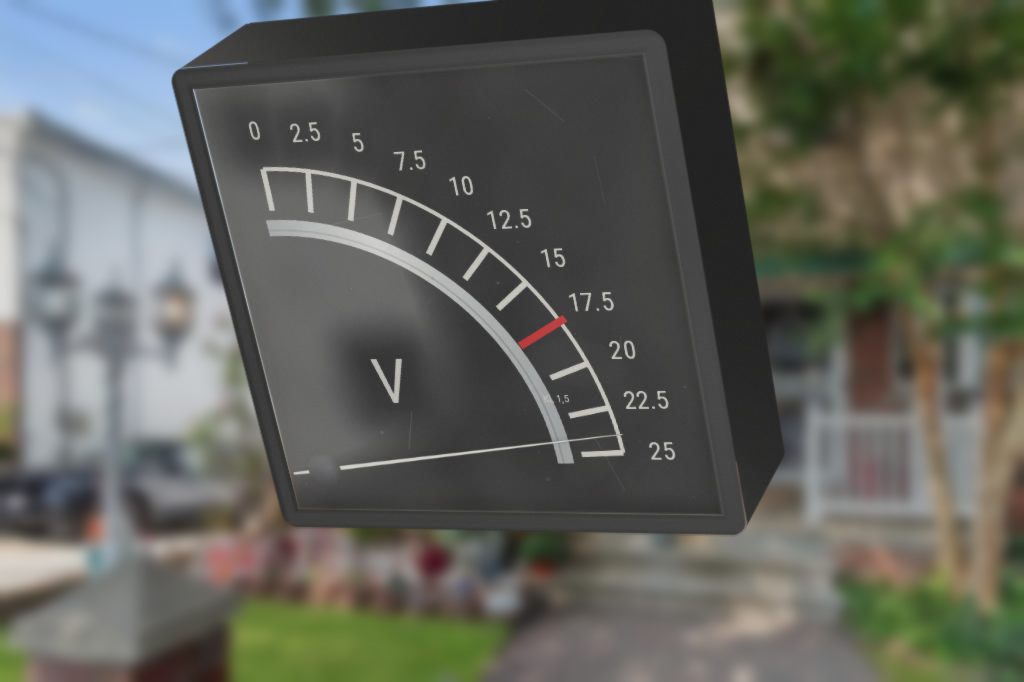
23.75 V
